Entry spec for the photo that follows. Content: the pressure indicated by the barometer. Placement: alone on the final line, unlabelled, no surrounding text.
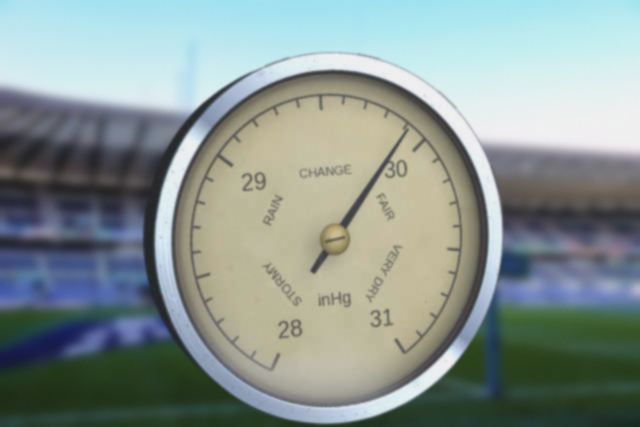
29.9 inHg
